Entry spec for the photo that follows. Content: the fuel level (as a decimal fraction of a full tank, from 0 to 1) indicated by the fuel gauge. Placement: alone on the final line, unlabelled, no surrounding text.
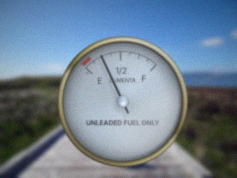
0.25
